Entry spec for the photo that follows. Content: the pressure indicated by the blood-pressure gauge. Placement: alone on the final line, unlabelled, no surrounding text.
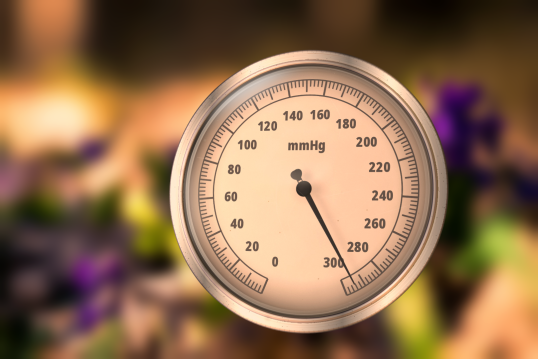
294 mmHg
